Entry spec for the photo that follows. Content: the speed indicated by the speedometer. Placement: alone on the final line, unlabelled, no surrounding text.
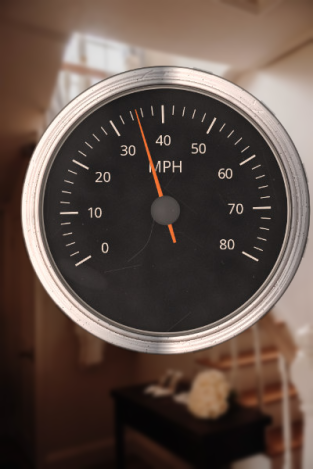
35 mph
